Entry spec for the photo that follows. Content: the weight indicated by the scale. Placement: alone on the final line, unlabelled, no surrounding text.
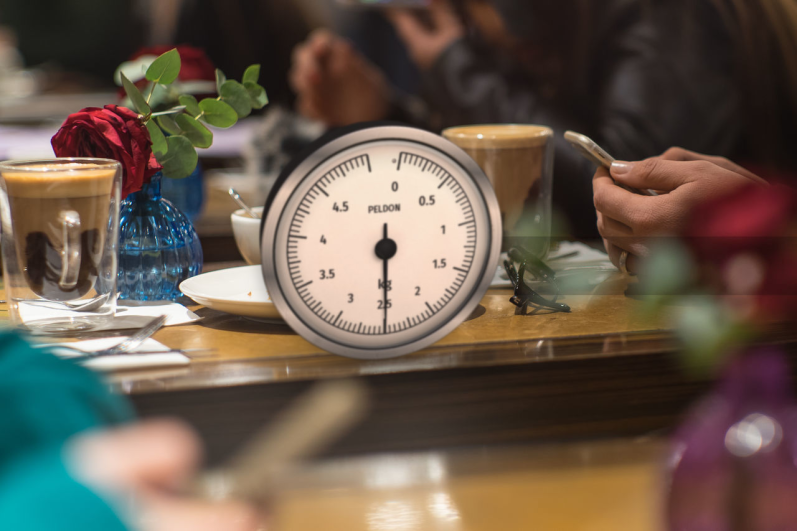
2.5 kg
